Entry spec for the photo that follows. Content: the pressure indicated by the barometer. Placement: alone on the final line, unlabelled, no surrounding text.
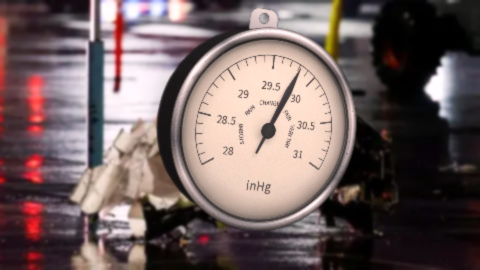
29.8 inHg
